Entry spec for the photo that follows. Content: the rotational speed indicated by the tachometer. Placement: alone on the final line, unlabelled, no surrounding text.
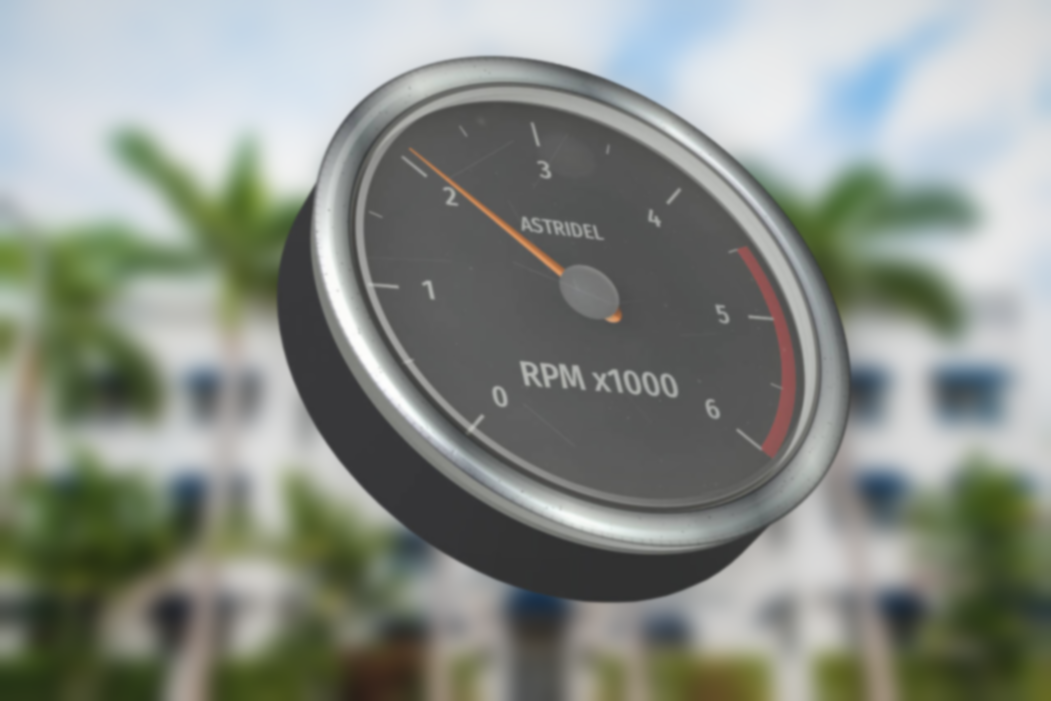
2000 rpm
